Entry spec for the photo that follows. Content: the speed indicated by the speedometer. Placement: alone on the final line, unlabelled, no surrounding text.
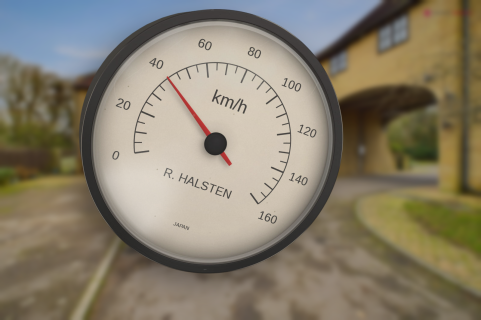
40 km/h
